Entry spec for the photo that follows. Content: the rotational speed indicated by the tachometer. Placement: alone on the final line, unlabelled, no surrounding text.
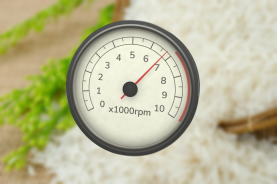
6750 rpm
